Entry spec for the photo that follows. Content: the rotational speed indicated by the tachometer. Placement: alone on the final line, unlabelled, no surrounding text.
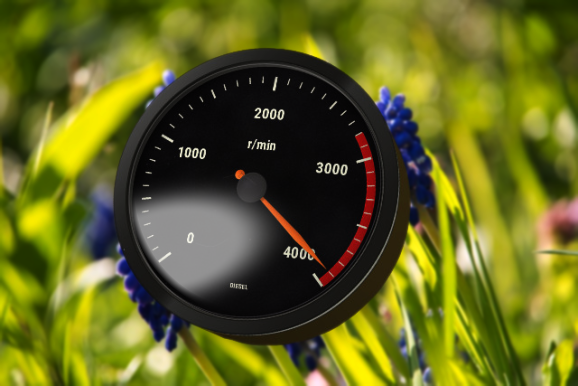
3900 rpm
